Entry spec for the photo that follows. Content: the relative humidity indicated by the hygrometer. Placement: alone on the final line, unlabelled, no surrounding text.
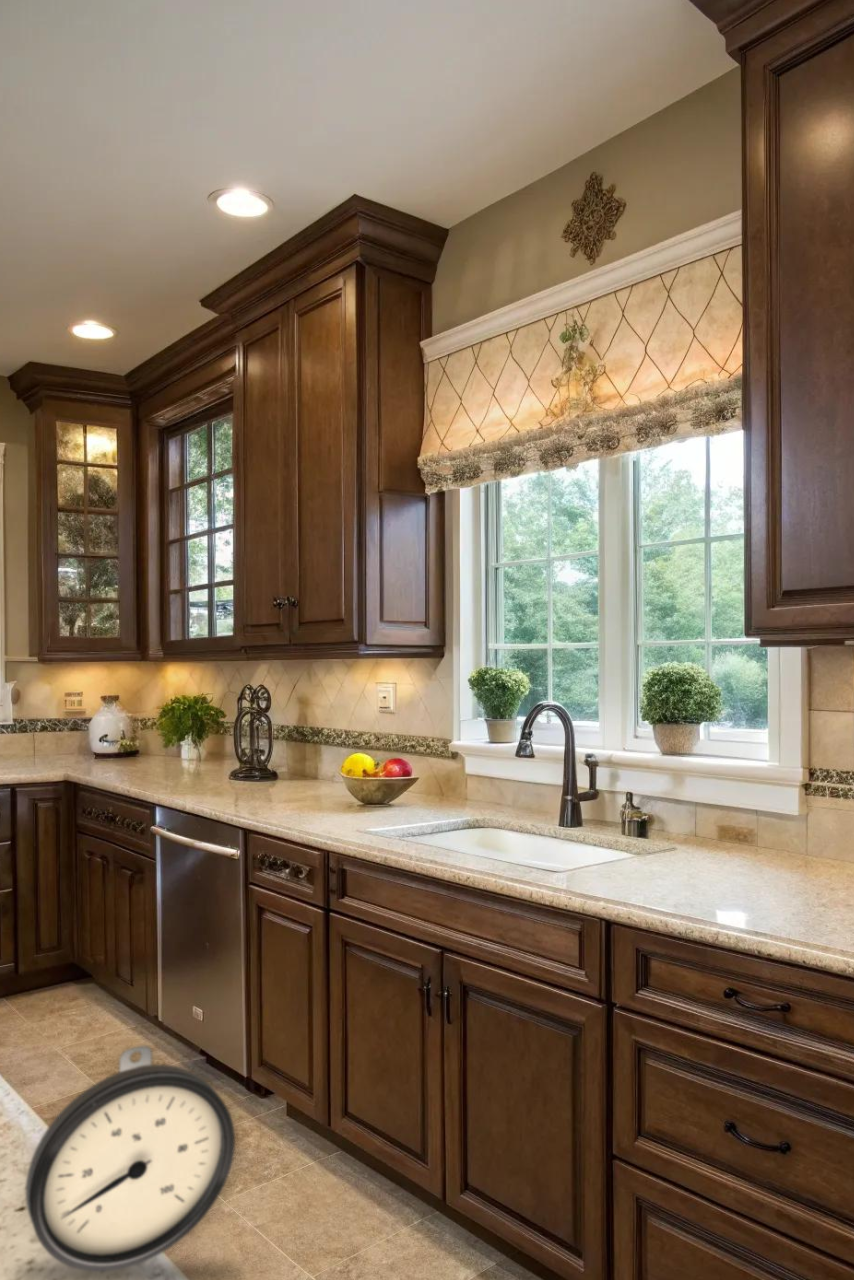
8 %
